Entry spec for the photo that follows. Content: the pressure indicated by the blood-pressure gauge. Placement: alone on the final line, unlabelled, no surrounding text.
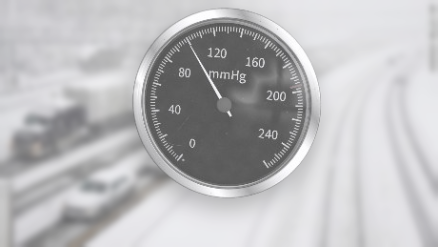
100 mmHg
